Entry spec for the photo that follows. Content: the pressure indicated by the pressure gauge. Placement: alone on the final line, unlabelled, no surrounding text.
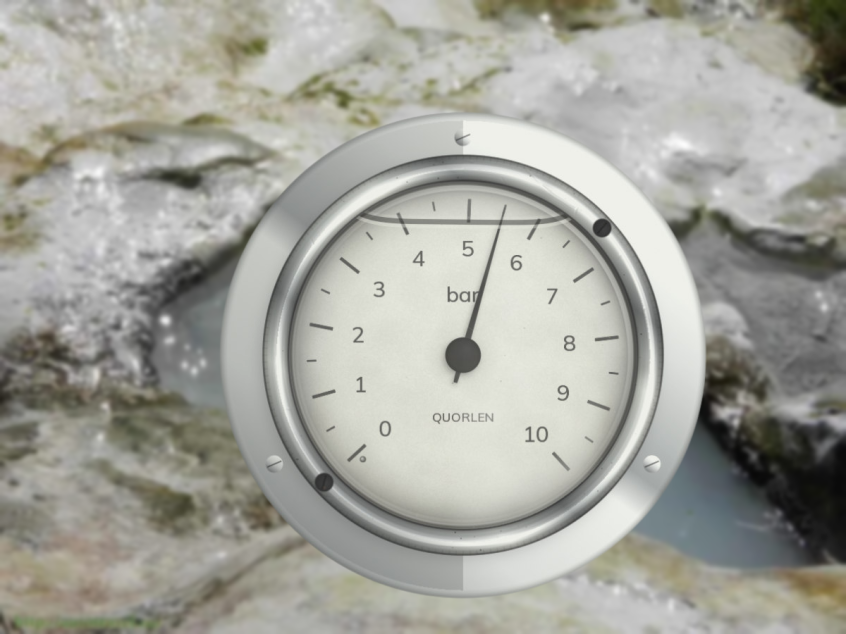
5.5 bar
